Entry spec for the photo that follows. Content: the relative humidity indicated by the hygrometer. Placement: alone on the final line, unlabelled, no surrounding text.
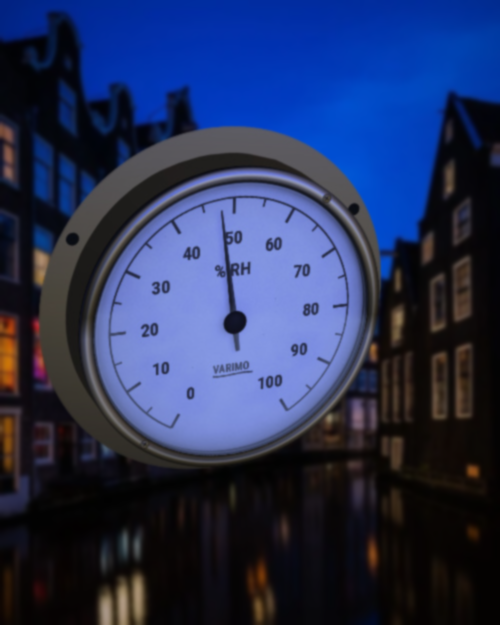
47.5 %
